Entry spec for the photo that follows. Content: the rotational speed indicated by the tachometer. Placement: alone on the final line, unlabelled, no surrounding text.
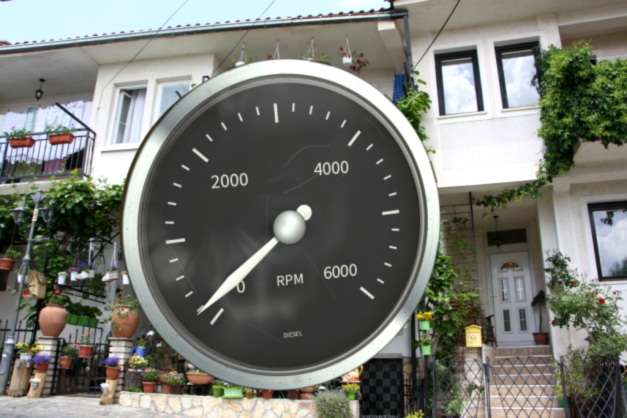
200 rpm
